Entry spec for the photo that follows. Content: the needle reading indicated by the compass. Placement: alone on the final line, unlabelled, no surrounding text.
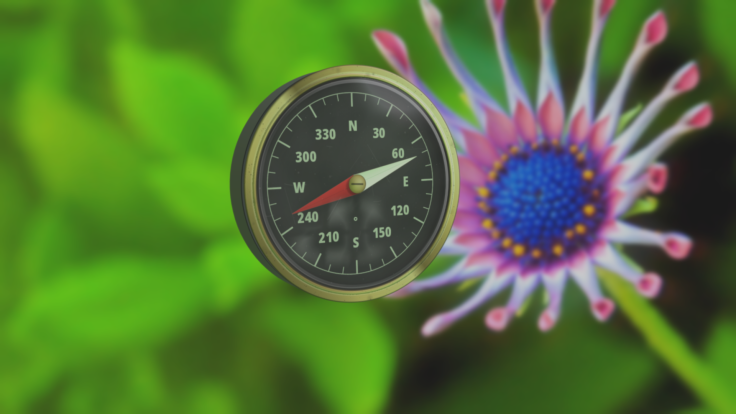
250 °
